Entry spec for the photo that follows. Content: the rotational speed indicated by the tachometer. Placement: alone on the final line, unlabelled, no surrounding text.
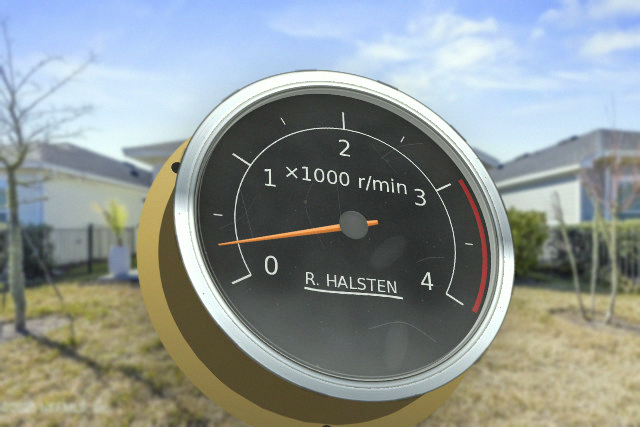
250 rpm
